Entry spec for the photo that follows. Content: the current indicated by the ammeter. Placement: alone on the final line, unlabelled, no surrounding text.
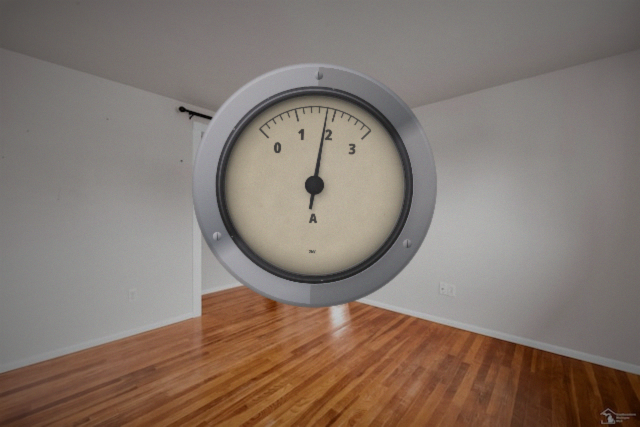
1.8 A
